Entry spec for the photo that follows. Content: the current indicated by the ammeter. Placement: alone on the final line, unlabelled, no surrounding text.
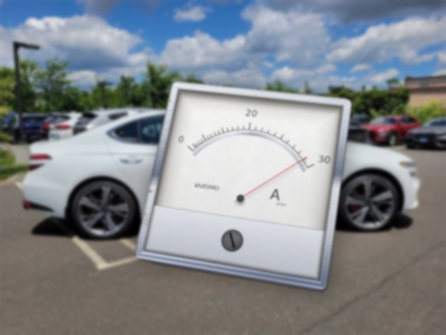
29 A
